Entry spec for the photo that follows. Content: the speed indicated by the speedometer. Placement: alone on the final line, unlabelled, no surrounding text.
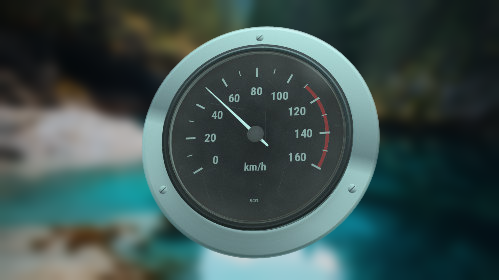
50 km/h
